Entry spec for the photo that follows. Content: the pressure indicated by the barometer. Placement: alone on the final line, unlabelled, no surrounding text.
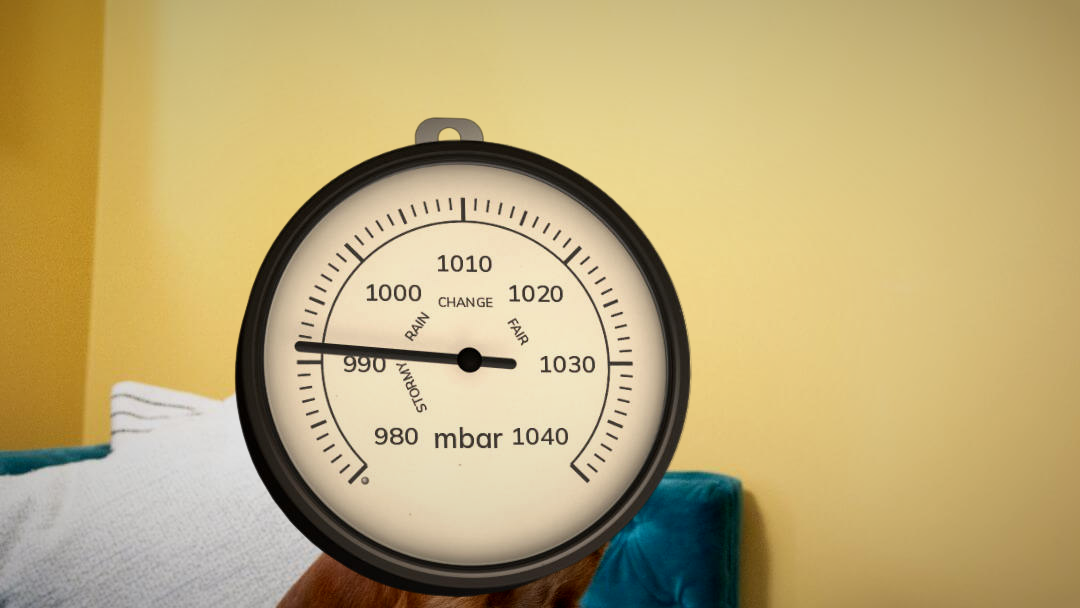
991 mbar
